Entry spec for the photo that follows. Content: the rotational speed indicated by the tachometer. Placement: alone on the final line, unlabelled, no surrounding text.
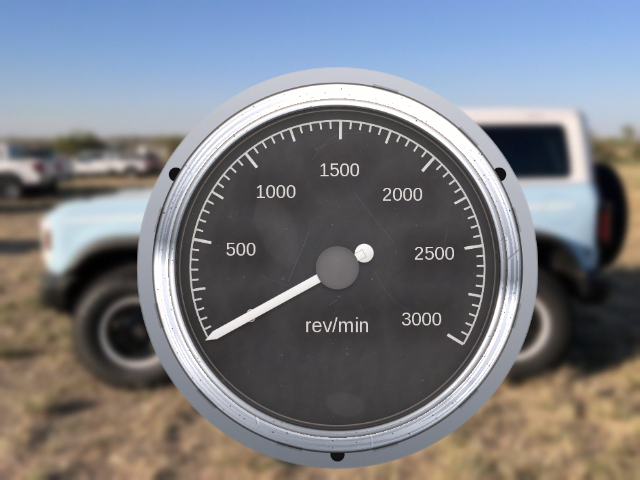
0 rpm
